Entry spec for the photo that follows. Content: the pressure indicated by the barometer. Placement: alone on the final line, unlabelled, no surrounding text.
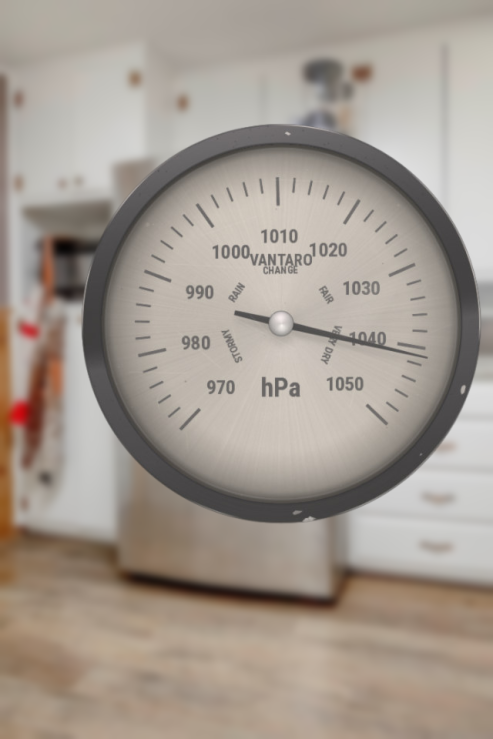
1041 hPa
